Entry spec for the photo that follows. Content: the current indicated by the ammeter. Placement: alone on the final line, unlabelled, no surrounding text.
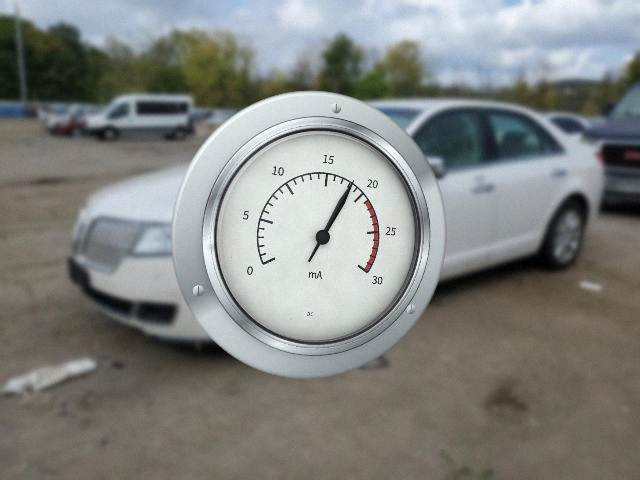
18 mA
